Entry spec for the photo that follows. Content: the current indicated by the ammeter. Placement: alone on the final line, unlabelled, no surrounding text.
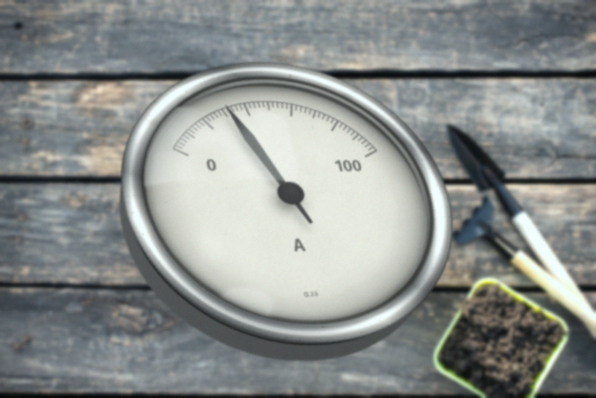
30 A
